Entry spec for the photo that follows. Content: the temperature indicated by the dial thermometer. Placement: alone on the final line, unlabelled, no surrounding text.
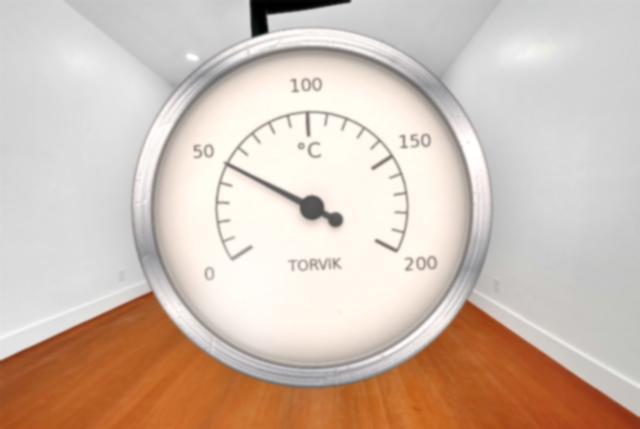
50 °C
